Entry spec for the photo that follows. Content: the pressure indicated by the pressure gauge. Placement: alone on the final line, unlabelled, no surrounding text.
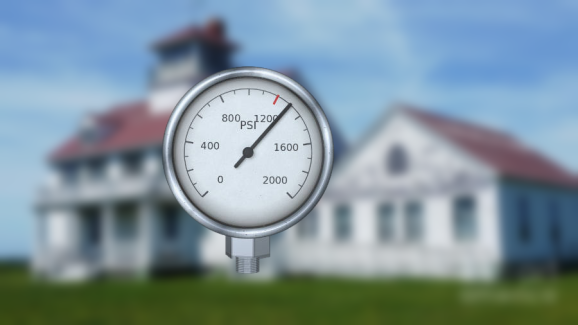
1300 psi
